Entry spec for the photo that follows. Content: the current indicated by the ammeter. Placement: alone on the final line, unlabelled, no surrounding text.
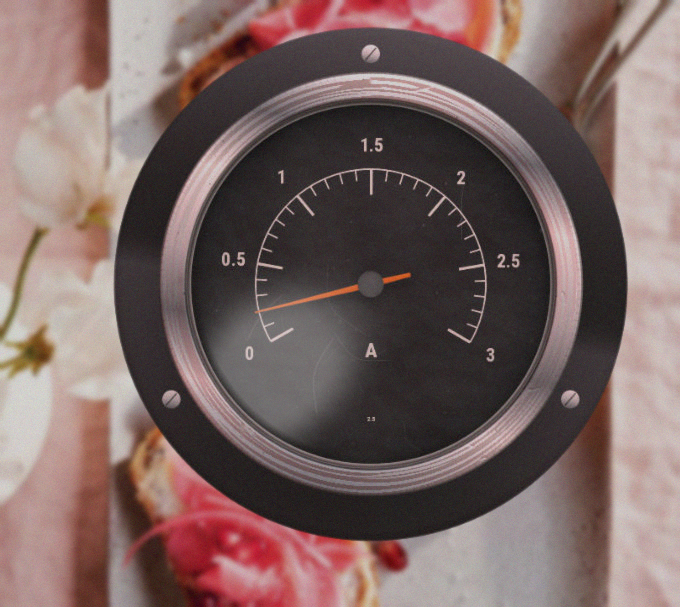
0.2 A
